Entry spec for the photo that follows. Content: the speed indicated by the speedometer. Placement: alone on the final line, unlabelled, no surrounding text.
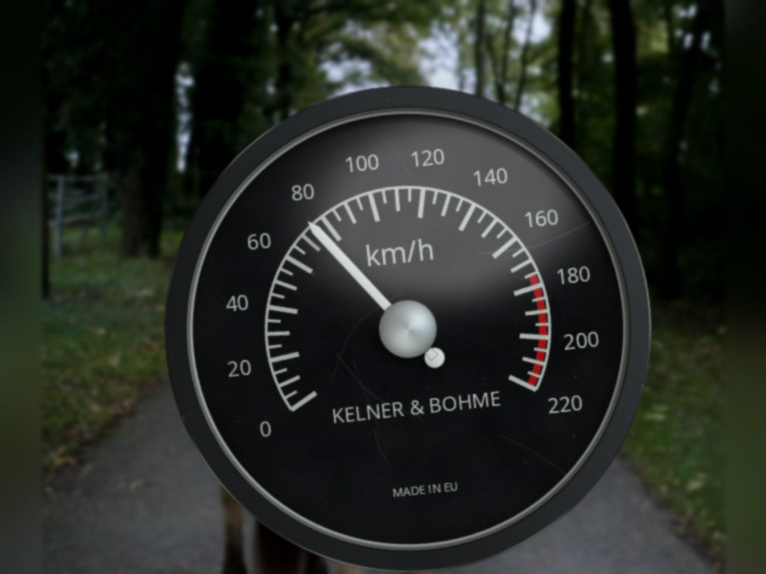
75 km/h
